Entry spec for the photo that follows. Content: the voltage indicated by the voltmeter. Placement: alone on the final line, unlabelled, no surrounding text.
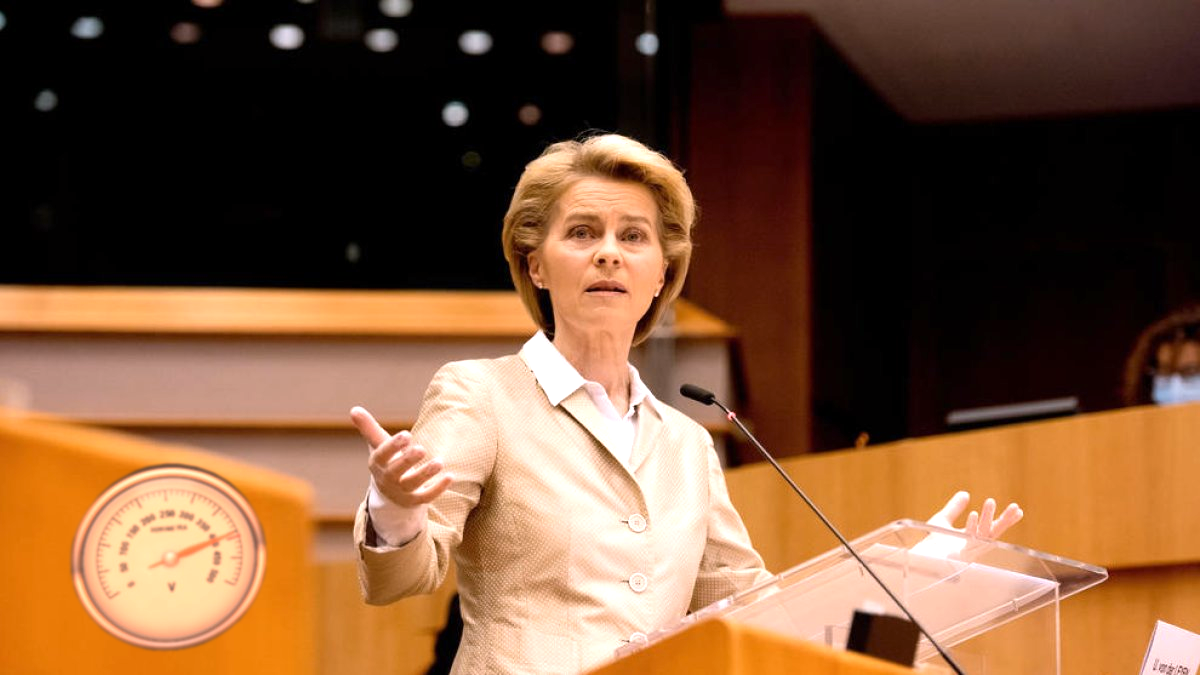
400 V
